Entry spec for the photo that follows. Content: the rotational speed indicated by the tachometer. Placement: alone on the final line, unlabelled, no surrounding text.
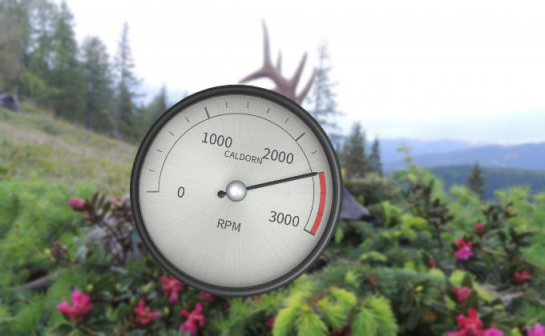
2400 rpm
